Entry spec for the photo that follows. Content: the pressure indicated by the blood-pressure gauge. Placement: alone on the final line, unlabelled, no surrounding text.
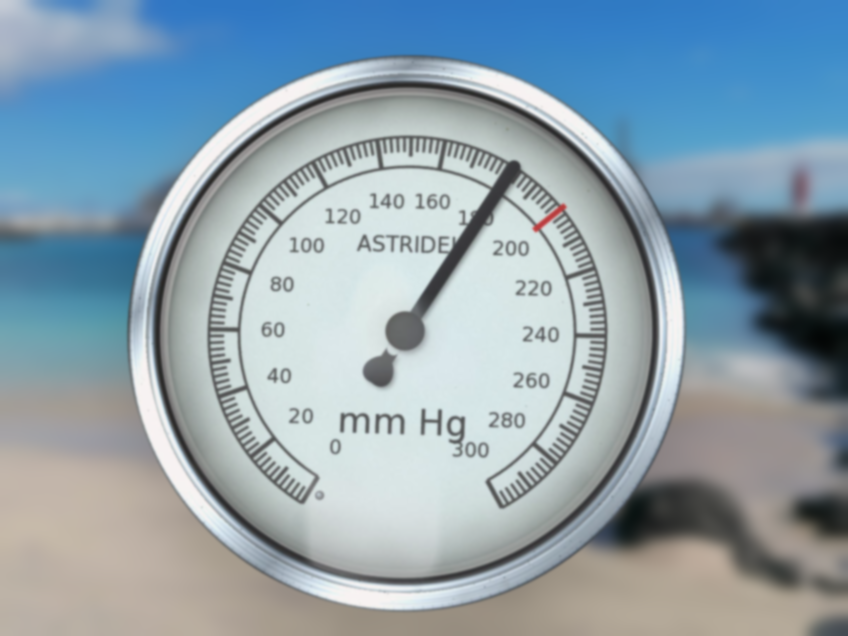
182 mmHg
